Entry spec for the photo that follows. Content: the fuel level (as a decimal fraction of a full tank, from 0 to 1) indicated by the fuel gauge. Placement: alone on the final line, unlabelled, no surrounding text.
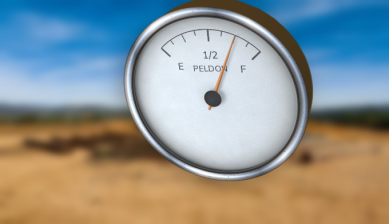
0.75
